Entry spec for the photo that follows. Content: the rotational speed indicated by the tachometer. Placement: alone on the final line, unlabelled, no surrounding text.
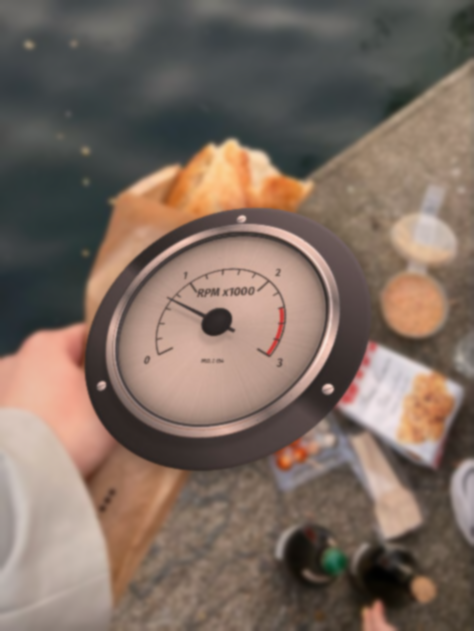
700 rpm
